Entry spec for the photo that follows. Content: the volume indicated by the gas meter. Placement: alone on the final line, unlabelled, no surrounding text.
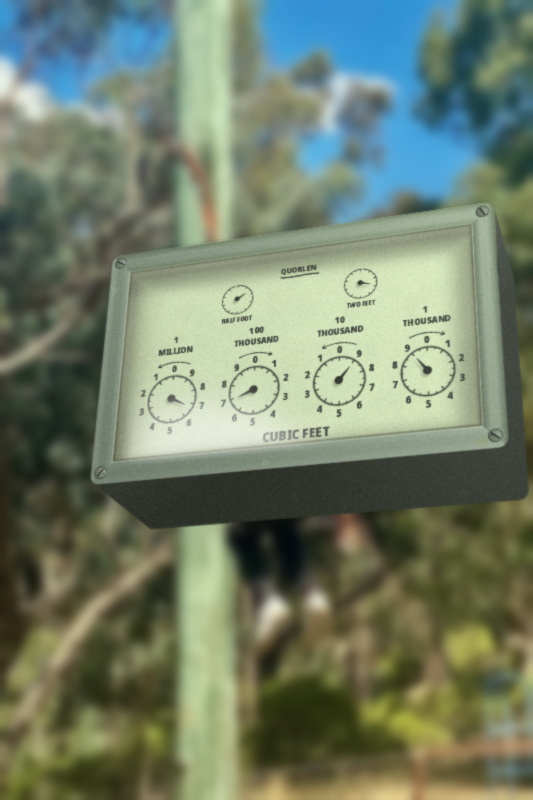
668900 ft³
